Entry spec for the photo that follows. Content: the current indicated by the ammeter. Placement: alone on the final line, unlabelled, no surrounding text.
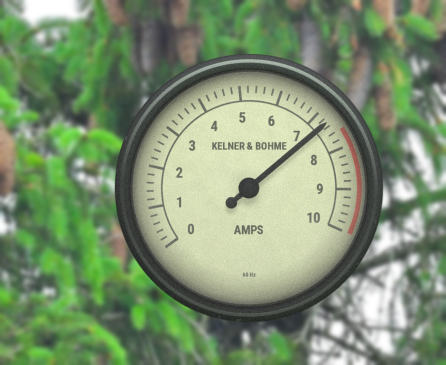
7.3 A
